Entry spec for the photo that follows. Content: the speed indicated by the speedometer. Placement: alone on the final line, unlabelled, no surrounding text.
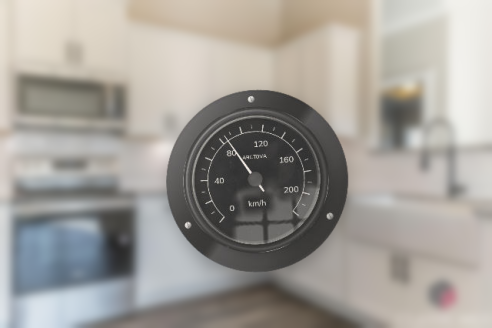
85 km/h
